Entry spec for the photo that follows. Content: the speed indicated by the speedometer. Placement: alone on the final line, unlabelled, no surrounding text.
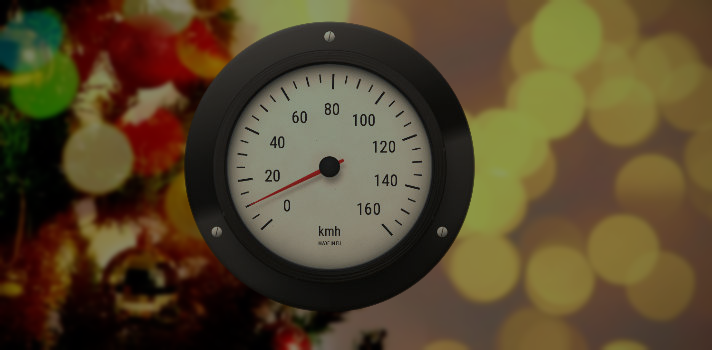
10 km/h
